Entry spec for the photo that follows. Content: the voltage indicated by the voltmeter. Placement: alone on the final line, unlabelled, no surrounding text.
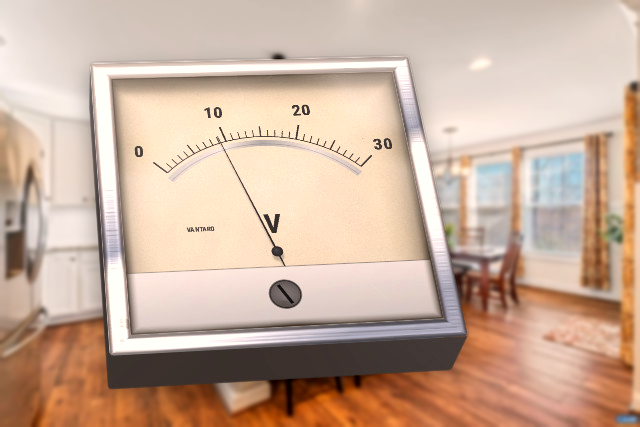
9 V
